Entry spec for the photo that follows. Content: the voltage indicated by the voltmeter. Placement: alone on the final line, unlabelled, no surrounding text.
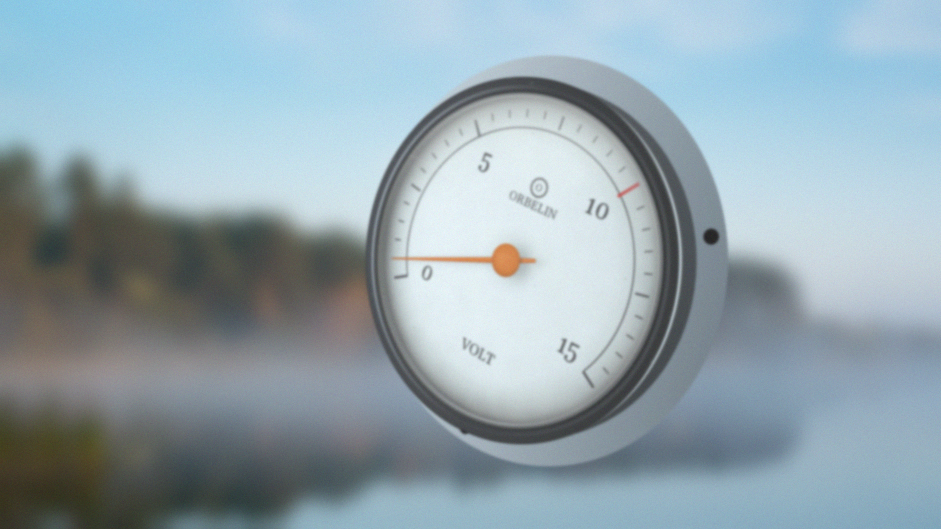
0.5 V
